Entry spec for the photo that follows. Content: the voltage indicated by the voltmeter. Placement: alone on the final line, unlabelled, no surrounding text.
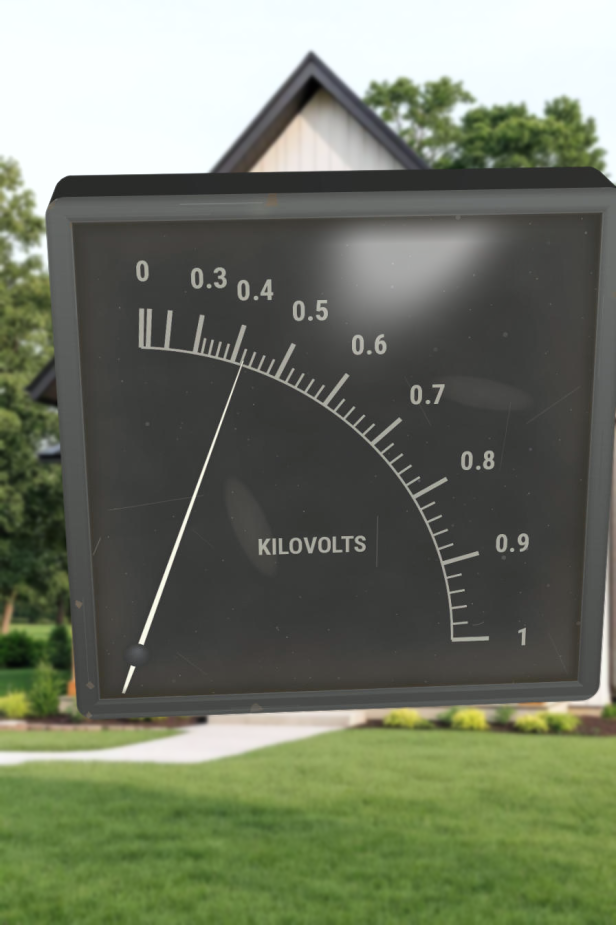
0.42 kV
